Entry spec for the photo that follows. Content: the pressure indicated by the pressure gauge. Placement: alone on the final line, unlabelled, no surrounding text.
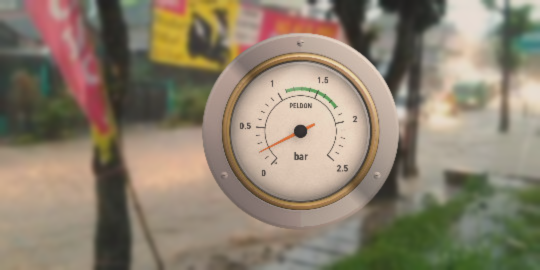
0.2 bar
